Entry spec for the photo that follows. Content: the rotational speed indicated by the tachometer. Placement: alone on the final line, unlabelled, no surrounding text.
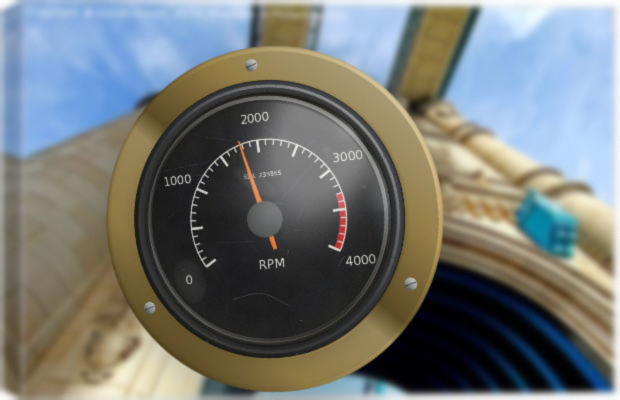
1800 rpm
